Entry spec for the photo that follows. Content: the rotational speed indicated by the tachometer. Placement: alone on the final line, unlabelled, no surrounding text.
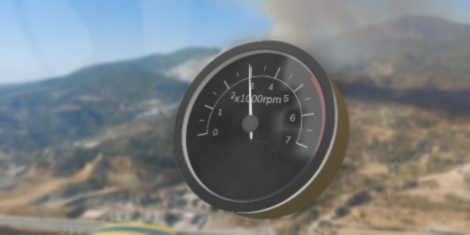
3000 rpm
